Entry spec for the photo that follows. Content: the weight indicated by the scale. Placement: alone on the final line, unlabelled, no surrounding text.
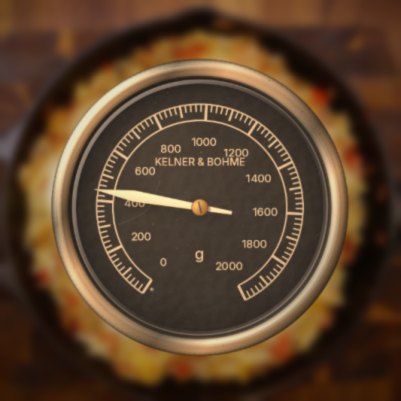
440 g
